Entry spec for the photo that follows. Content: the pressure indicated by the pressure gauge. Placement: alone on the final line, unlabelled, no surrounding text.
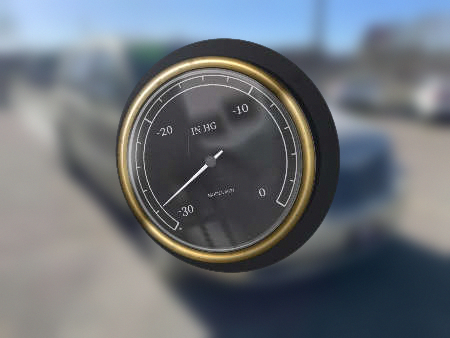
-28 inHg
